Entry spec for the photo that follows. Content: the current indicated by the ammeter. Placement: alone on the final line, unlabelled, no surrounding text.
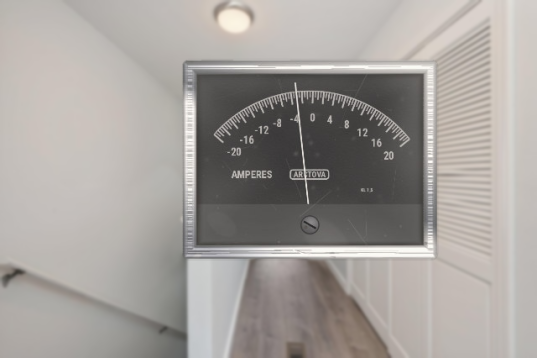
-3 A
